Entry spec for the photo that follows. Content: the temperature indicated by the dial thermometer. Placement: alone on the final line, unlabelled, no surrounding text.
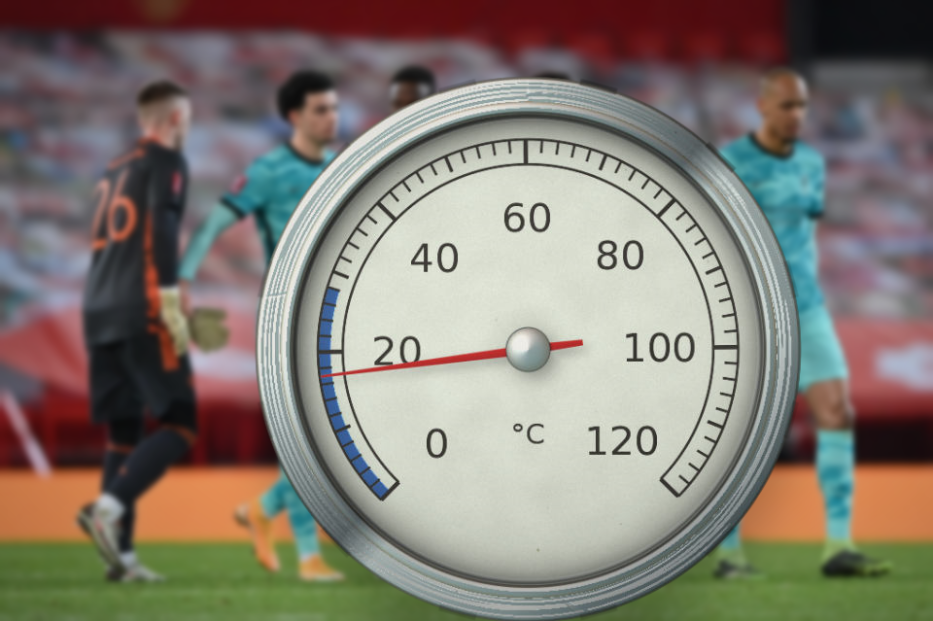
17 °C
